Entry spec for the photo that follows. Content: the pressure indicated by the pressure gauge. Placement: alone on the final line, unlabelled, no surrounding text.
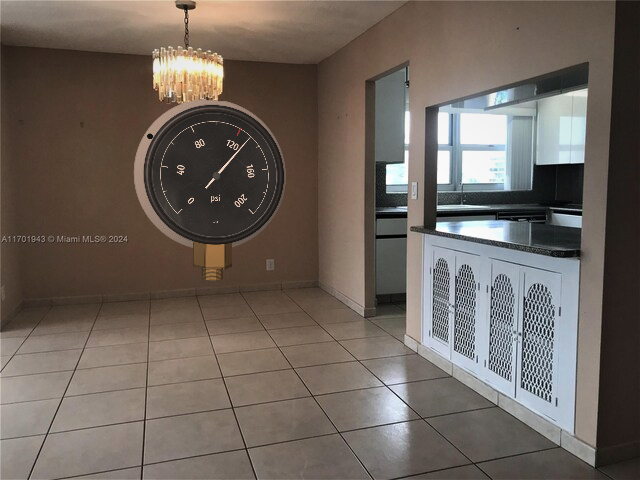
130 psi
